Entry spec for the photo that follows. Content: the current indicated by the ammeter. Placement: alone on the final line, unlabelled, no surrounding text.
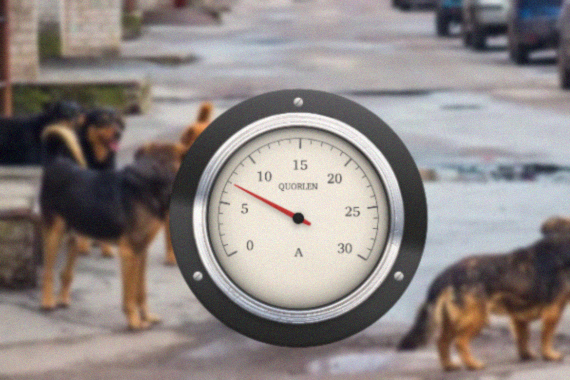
7 A
